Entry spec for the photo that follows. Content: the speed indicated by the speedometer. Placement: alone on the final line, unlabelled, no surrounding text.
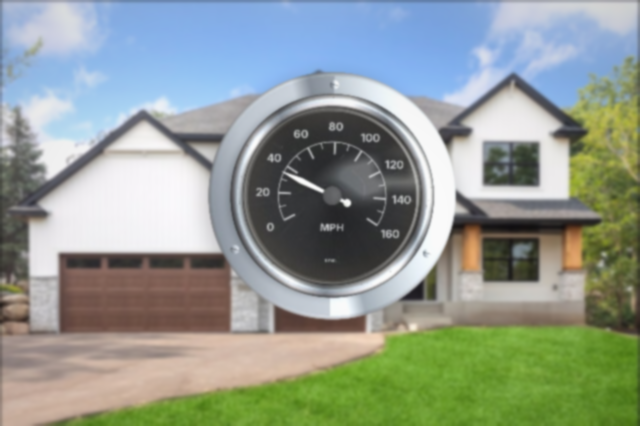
35 mph
